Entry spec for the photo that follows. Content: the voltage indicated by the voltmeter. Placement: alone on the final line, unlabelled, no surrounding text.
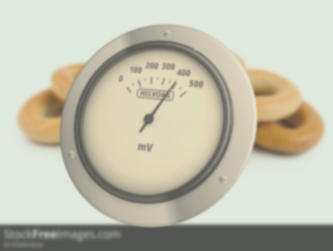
400 mV
